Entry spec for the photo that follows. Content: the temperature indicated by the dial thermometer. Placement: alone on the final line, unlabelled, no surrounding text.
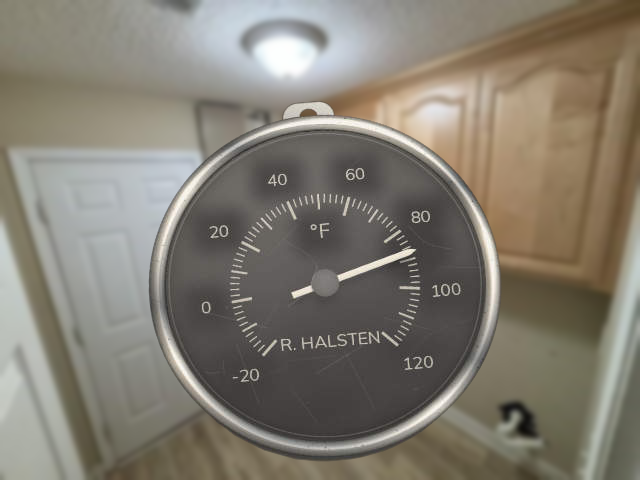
88 °F
